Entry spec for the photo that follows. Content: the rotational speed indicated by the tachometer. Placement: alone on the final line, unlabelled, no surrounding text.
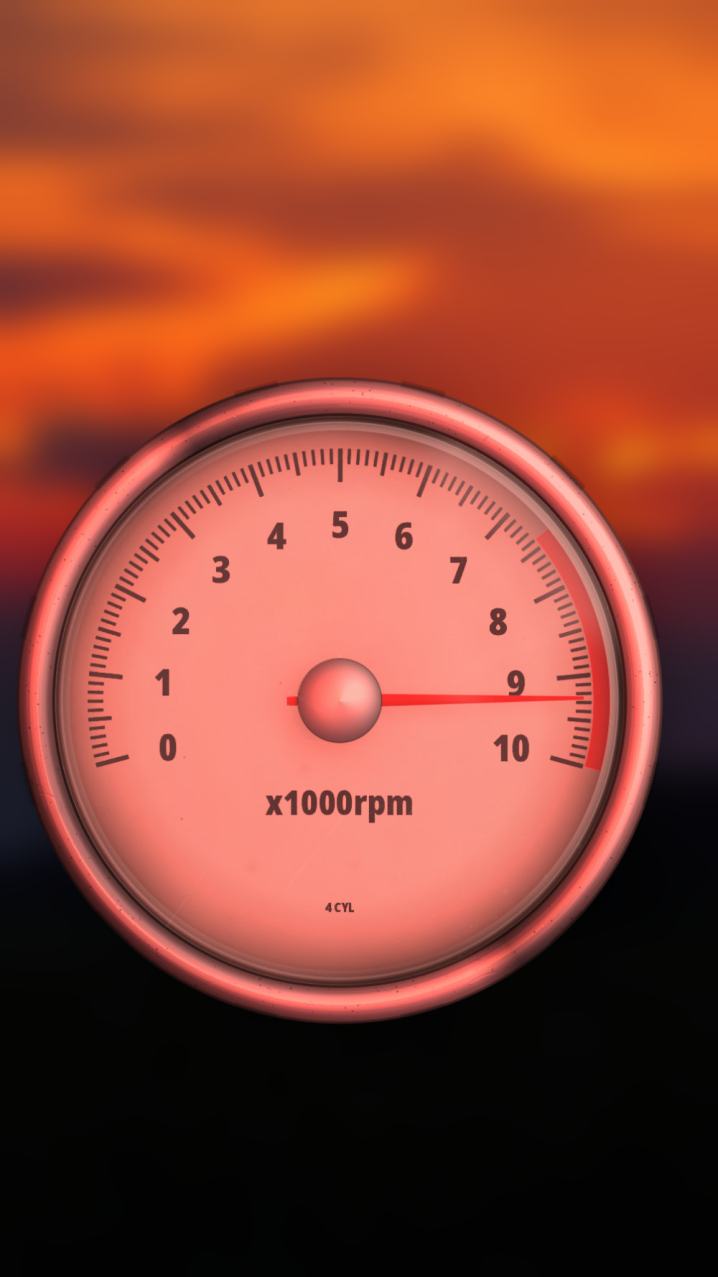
9250 rpm
